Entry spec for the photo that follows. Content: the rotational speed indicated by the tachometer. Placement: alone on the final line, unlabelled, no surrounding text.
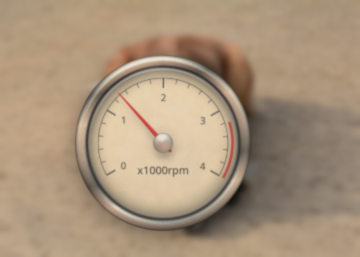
1300 rpm
